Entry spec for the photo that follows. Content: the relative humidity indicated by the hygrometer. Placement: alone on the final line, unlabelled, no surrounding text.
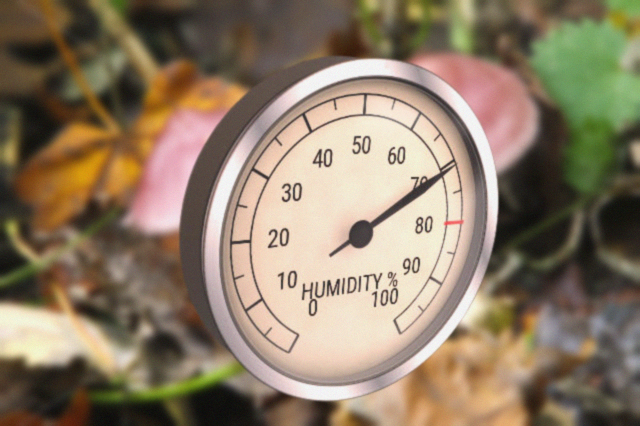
70 %
